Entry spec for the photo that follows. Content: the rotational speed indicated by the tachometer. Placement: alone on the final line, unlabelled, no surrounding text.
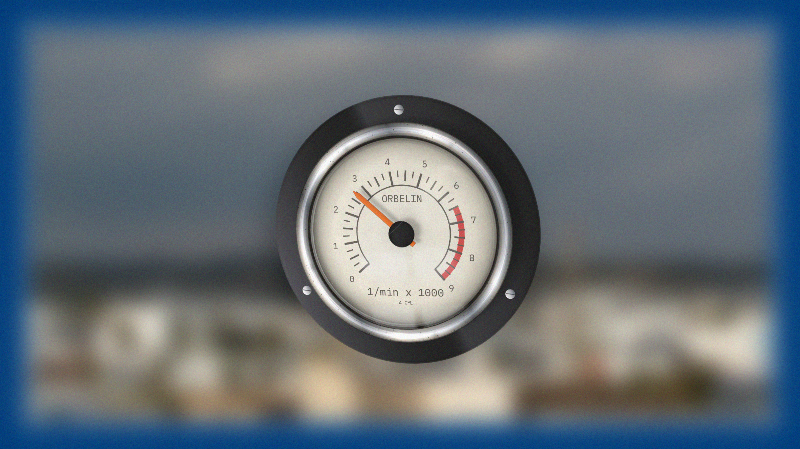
2750 rpm
